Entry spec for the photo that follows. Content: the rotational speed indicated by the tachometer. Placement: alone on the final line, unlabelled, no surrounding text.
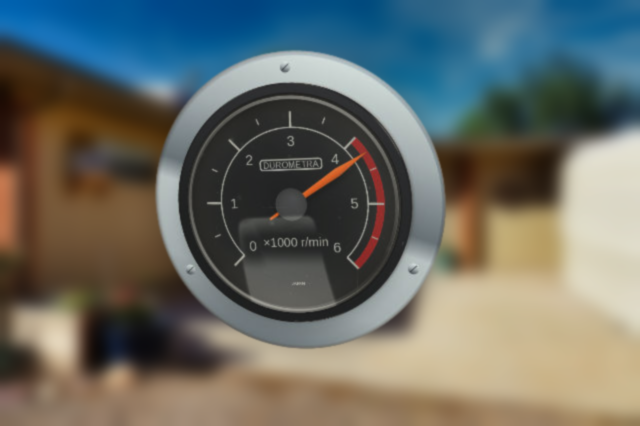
4250 rpm
